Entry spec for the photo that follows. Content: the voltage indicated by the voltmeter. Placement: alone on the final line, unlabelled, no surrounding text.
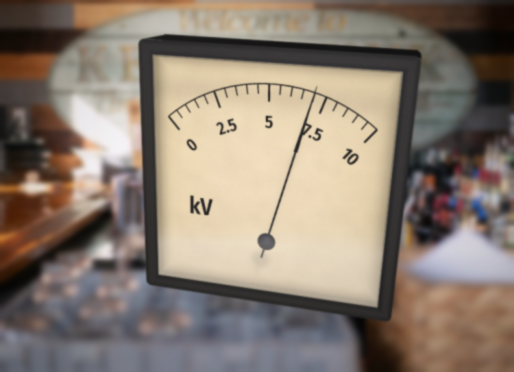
7 kV
